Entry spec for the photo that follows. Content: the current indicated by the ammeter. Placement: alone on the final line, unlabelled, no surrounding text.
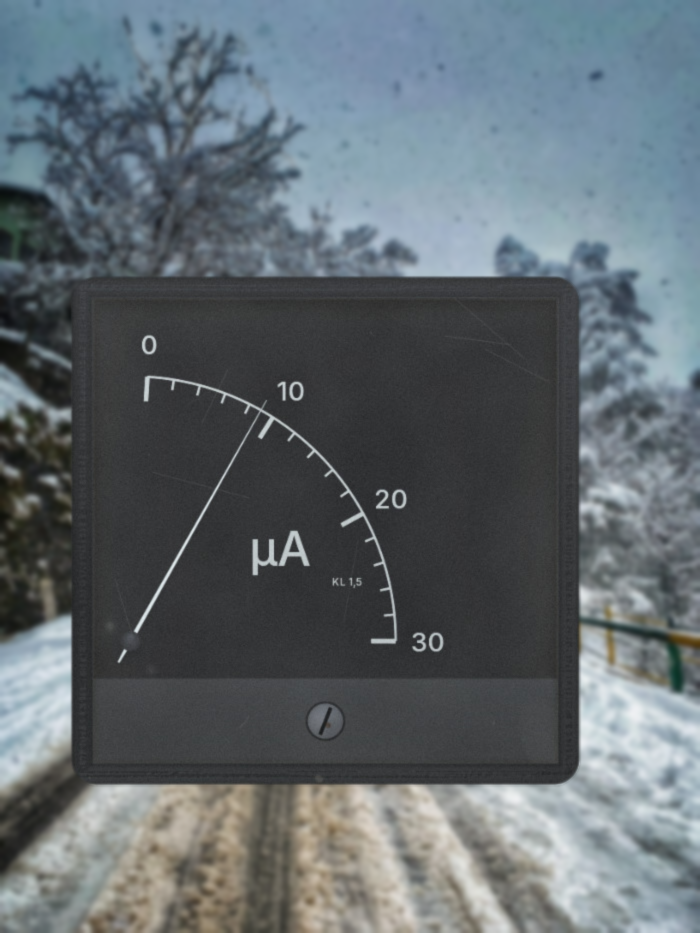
9 µA
